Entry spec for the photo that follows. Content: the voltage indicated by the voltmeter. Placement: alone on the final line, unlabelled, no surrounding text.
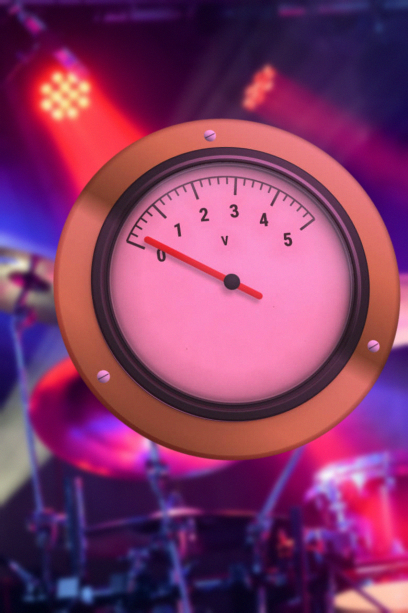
0.2 V
